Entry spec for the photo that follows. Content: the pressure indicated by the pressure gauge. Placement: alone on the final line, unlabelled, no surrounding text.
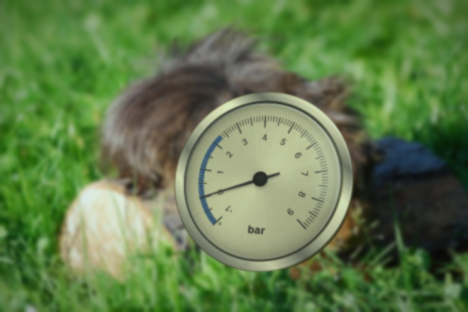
0 bar
